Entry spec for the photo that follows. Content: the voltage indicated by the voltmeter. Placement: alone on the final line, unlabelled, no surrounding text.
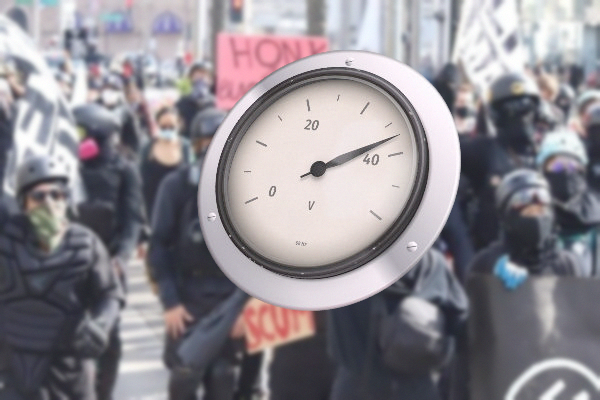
37.5 V
